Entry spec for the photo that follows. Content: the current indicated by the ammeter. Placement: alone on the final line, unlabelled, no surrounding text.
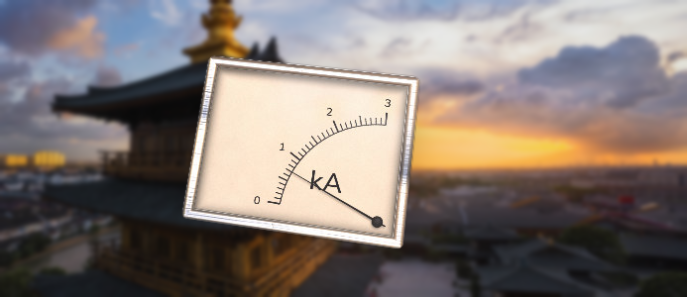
0.7 kA
